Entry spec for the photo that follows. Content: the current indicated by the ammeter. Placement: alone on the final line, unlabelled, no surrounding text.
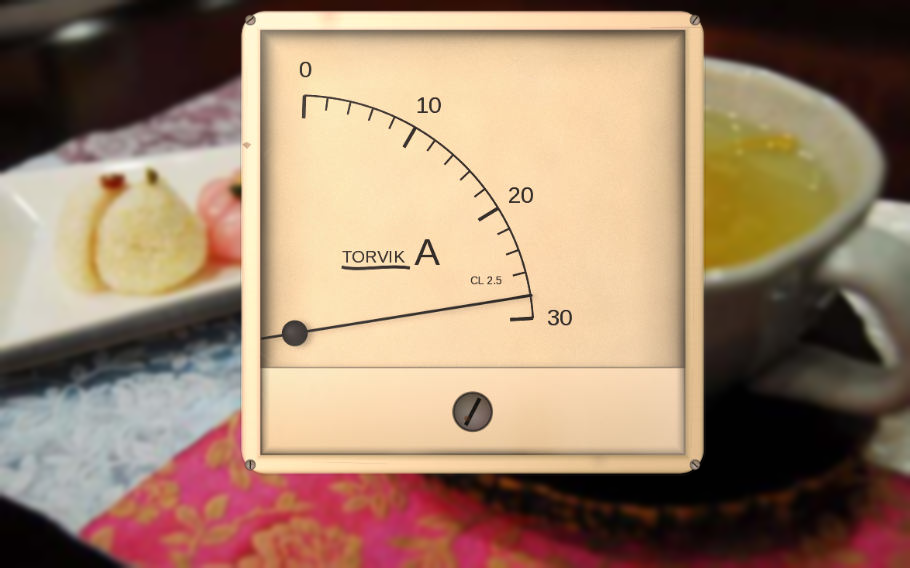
28 A
